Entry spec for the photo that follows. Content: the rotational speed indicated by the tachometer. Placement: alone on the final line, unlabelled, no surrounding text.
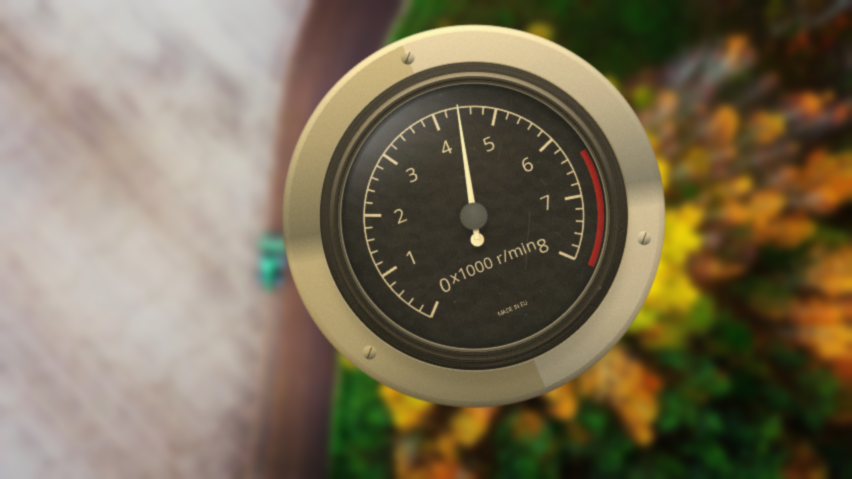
4400 rpm
